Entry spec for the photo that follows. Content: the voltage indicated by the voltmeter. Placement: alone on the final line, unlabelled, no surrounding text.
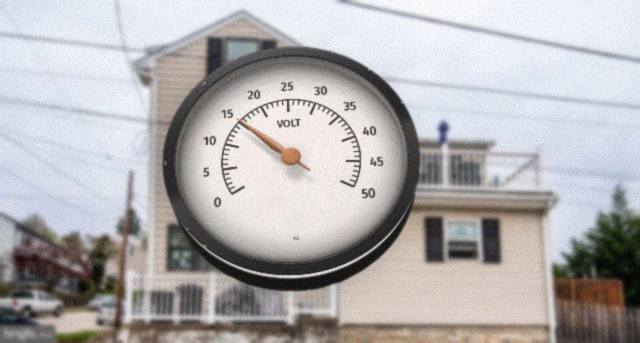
15 V
